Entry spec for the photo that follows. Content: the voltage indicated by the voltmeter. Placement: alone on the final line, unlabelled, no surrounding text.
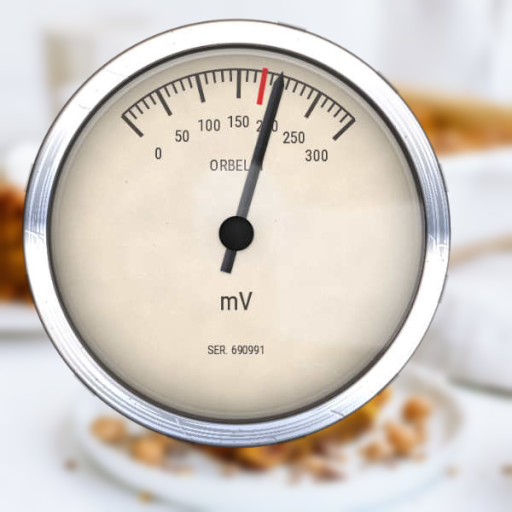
200 mV
